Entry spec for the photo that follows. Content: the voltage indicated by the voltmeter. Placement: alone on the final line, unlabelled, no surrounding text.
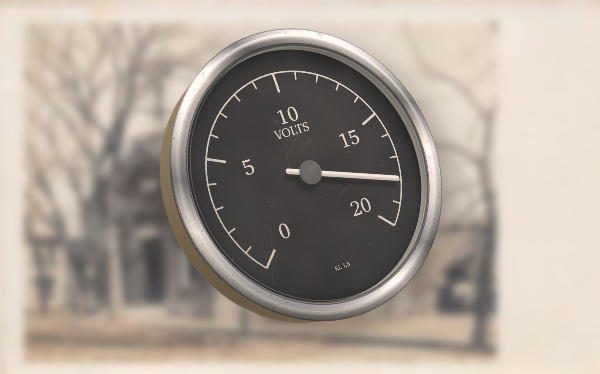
18 V
